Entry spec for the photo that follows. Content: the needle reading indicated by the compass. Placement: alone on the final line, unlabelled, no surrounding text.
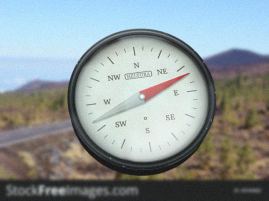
70 °
